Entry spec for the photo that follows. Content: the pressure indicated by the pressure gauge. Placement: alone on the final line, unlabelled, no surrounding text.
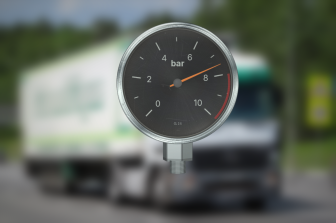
7.5 bar
